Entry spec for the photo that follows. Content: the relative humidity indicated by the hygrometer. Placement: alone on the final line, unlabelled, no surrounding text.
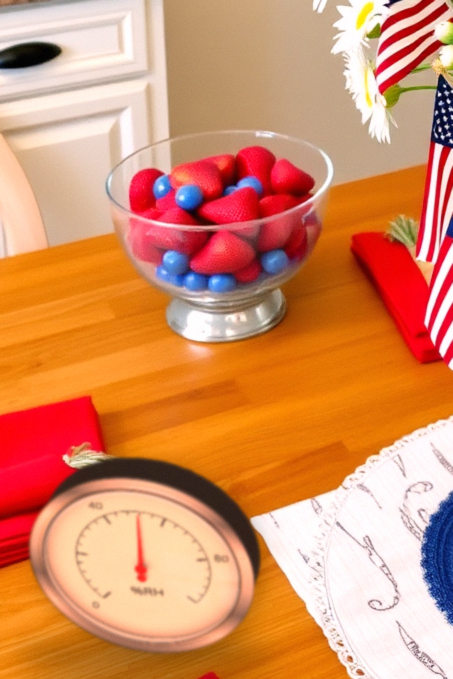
52 %
